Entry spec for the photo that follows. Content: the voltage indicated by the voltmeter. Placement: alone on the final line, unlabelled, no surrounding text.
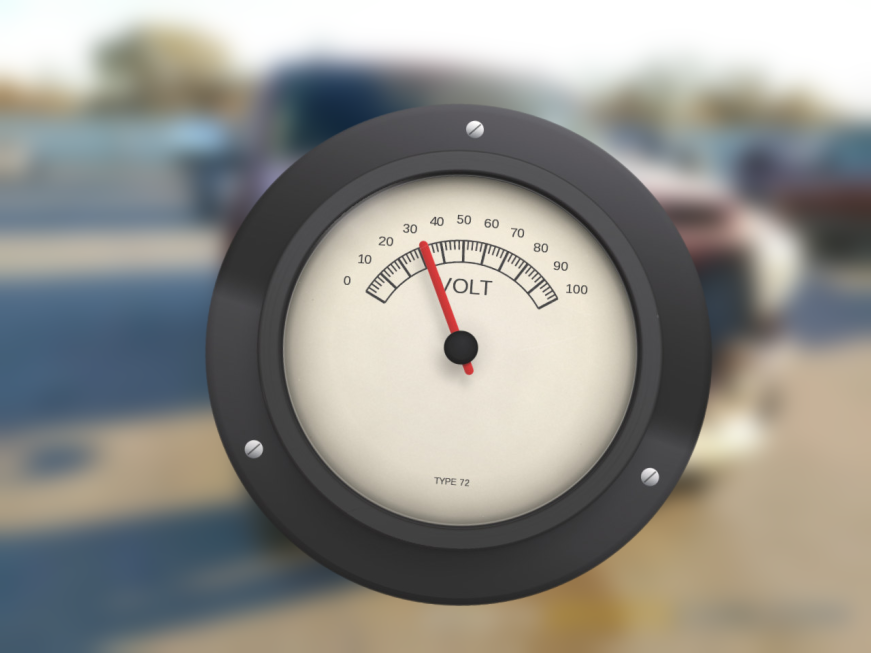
32 V
